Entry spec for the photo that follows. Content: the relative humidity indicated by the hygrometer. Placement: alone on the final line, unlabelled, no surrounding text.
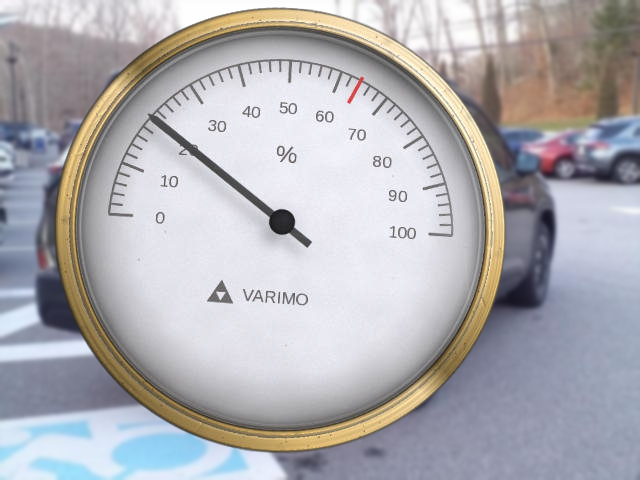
20 %
